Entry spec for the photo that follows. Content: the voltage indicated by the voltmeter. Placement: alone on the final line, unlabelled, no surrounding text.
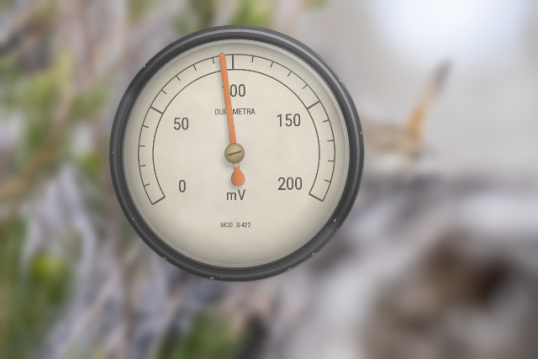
95 mV
